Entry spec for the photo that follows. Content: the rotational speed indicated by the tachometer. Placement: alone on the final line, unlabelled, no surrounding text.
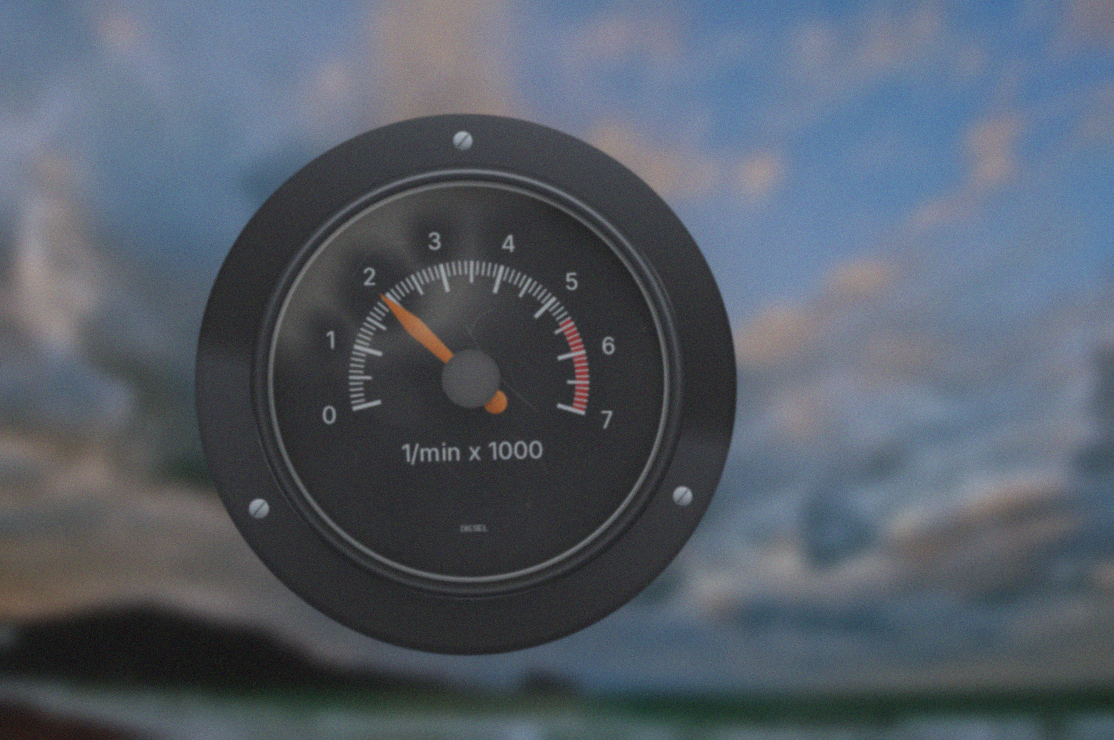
1900 rpm
